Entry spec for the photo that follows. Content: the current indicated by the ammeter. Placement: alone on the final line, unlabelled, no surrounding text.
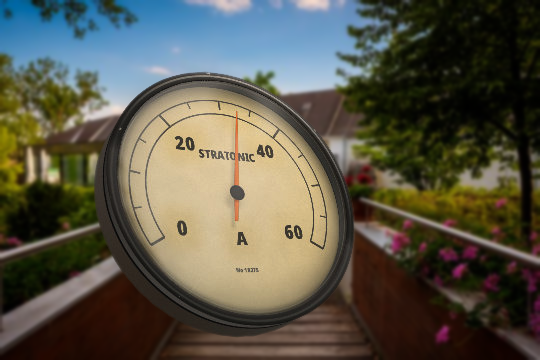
32.5 A
